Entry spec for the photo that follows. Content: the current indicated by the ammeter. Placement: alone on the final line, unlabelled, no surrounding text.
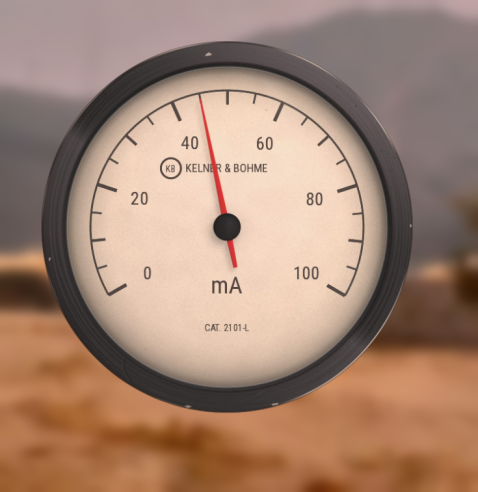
45 mA
